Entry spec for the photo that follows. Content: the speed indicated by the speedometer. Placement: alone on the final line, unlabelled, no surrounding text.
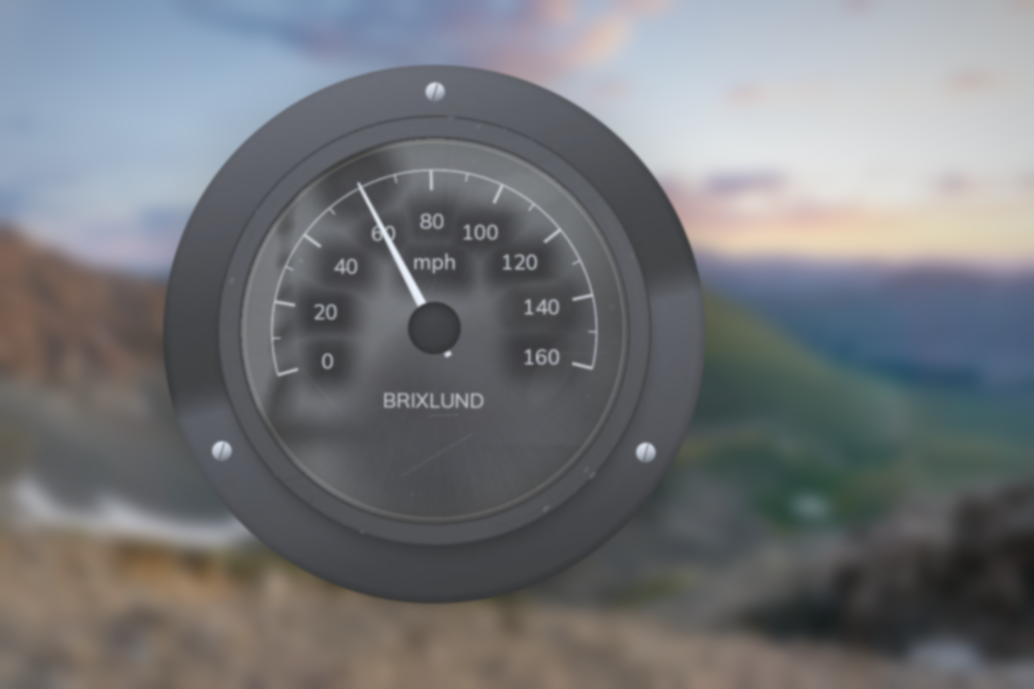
60 mph
